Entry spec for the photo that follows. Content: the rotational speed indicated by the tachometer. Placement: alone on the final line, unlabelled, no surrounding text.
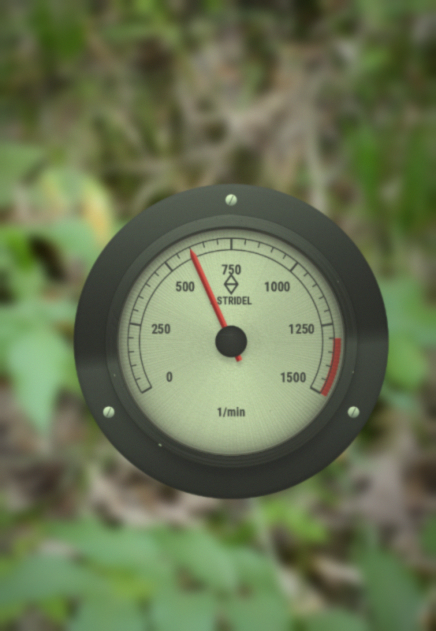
600 rpm
